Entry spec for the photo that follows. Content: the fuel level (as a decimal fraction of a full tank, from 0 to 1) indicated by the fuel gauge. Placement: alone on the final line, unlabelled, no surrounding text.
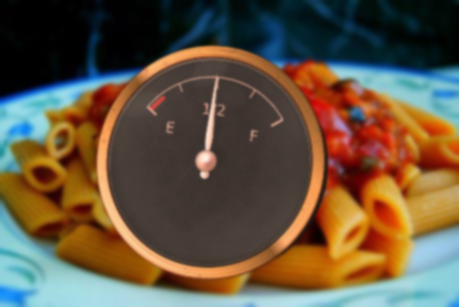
0.5
